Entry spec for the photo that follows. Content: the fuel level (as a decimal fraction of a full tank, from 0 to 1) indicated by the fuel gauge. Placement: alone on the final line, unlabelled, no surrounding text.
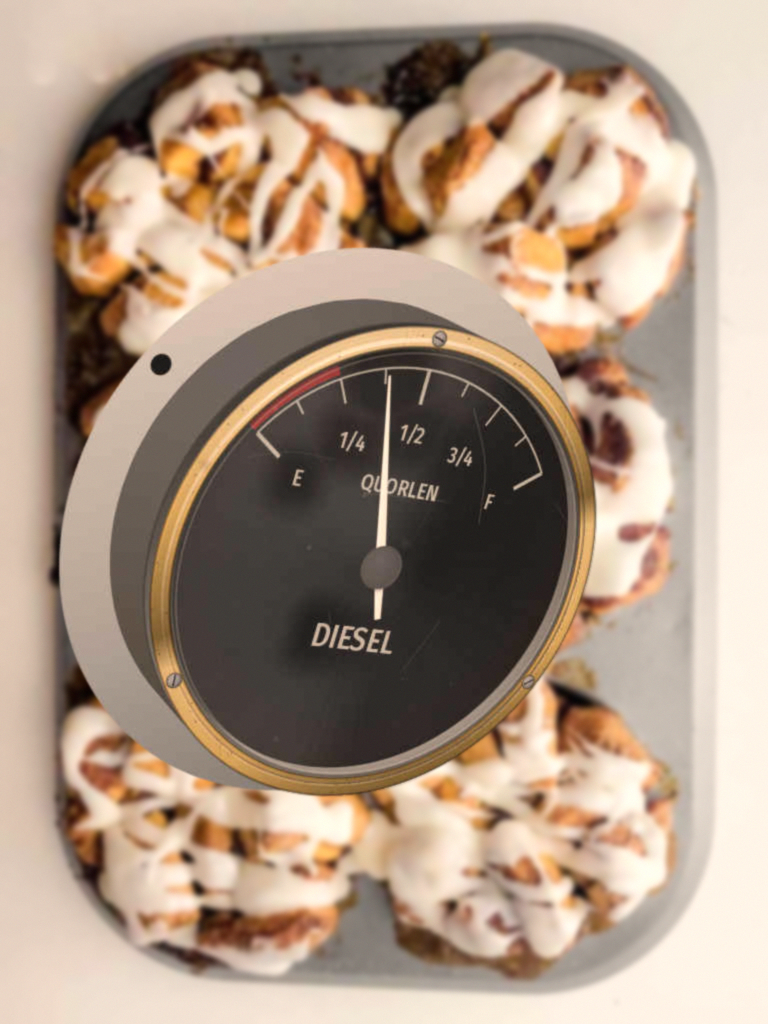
0.375
